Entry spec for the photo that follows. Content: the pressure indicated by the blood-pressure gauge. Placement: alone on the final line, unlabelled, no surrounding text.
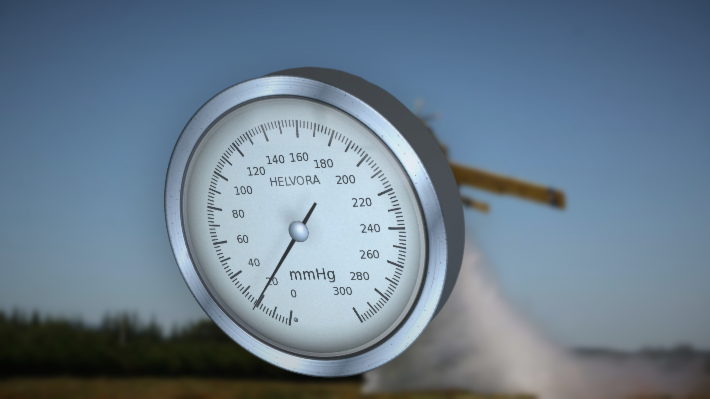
20 mmHg
